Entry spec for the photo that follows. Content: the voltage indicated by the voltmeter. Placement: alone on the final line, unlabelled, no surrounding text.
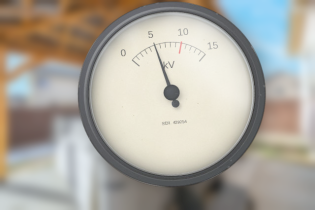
5 kV
